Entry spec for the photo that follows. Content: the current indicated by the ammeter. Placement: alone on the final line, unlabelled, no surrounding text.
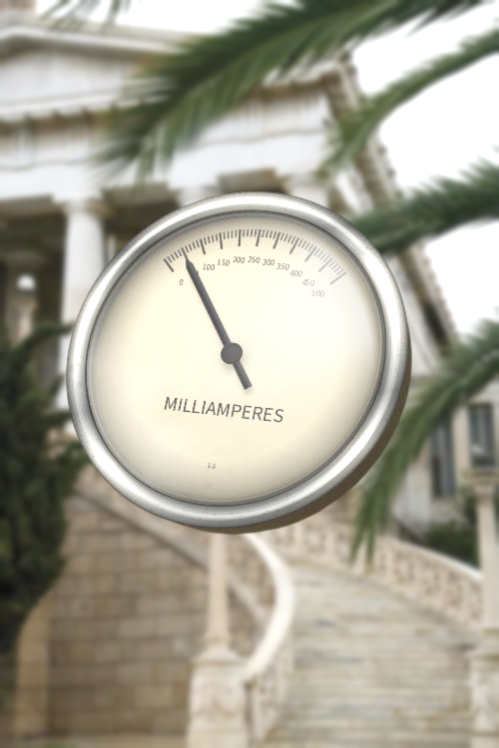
50 mA
